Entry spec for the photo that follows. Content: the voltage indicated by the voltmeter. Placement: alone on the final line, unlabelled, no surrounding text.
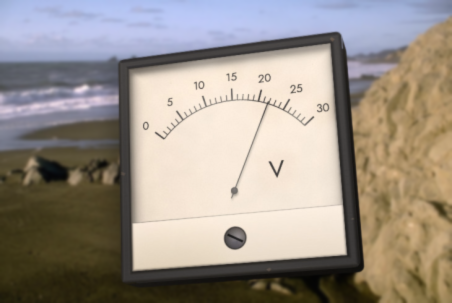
22 V
